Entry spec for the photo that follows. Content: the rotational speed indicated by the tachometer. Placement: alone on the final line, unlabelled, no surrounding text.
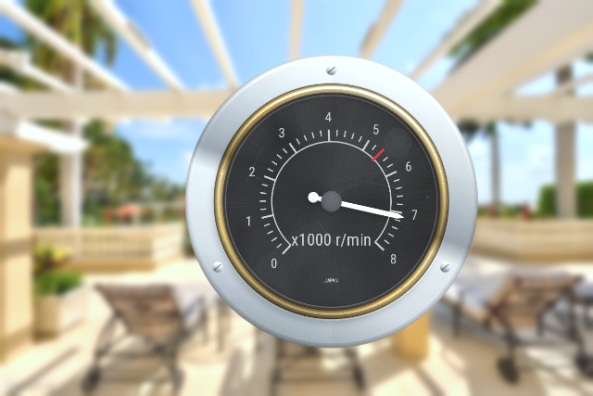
7100 rpm
